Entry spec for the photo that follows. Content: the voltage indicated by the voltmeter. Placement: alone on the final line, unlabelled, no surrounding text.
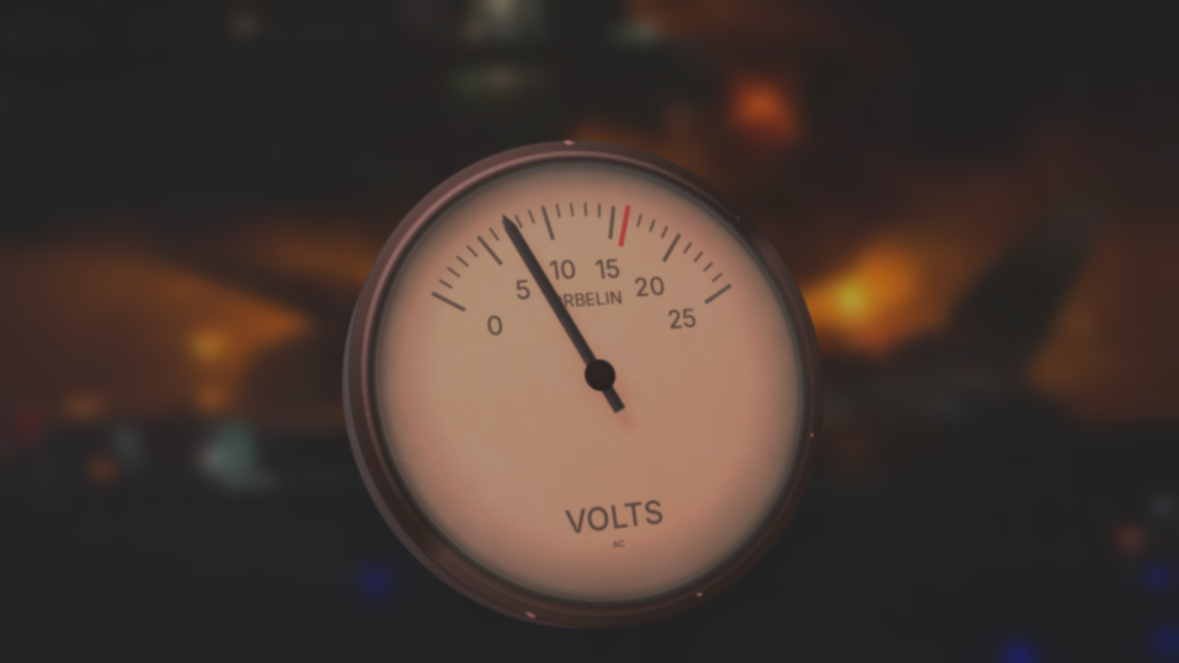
7 V
